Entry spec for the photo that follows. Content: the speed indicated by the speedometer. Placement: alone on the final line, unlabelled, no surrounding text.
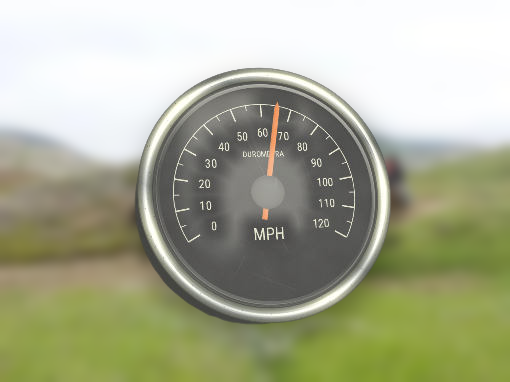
65 mph
